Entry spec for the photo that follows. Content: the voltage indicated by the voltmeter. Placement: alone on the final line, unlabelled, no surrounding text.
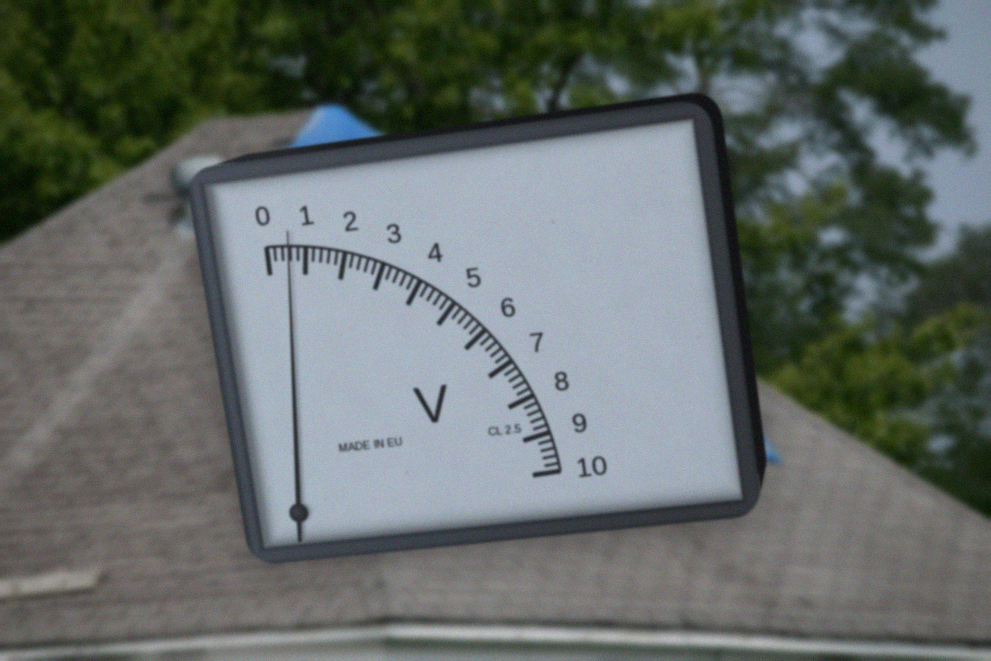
0.6 V
